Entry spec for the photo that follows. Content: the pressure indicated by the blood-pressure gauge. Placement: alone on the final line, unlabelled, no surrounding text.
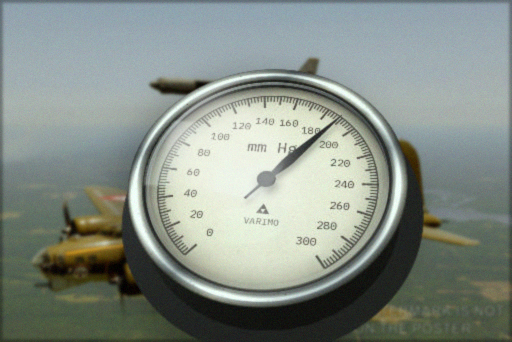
190 mmHg
